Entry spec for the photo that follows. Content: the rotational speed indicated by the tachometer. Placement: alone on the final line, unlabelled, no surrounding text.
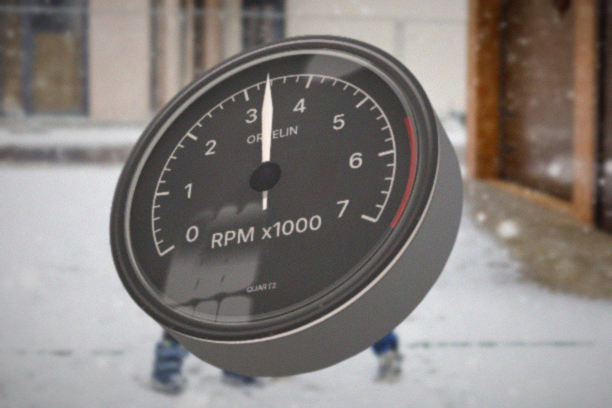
3400 rpm
